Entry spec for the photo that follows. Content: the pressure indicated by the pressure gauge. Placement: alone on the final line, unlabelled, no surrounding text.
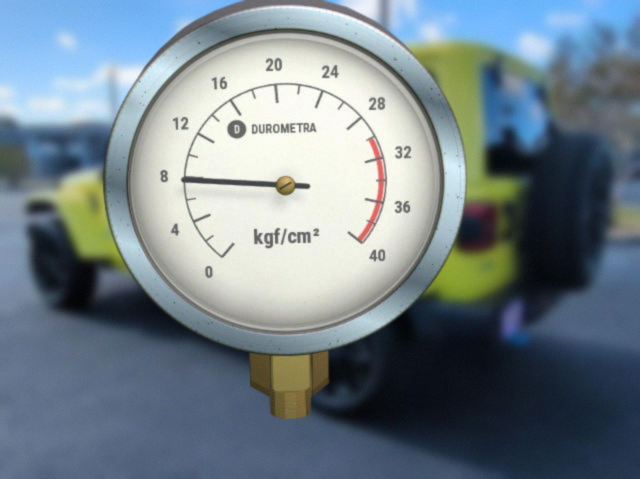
8 kg/cm²
